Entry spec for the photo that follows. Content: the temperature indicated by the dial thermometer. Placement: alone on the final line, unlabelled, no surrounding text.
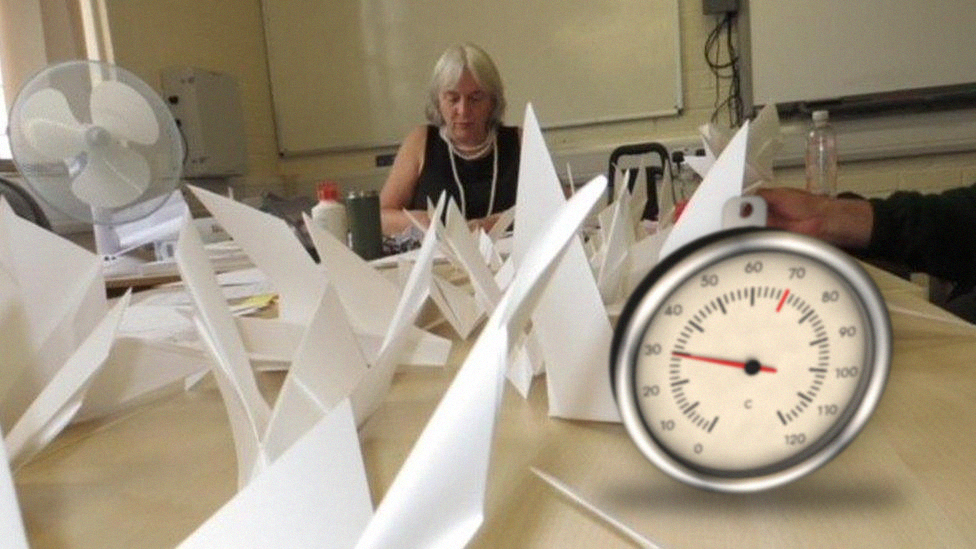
30 °C
